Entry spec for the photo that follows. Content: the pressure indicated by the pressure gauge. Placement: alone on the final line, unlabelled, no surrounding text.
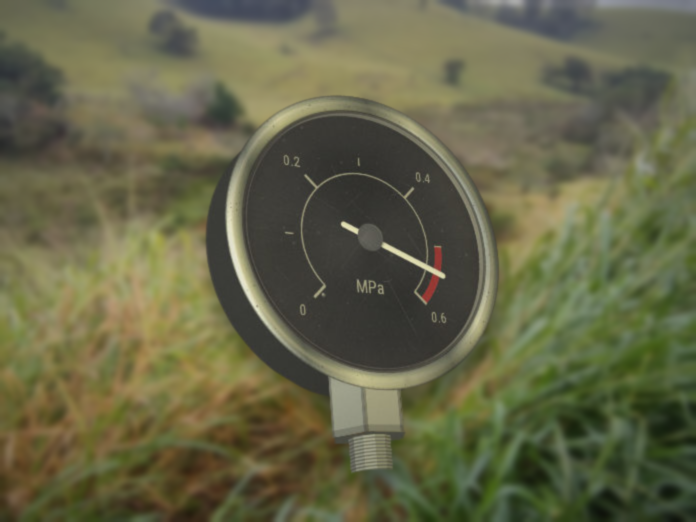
0.55 MPa
